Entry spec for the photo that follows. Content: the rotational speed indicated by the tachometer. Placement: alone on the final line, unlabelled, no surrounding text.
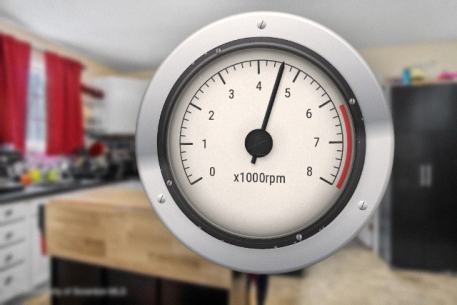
4600 rpm
